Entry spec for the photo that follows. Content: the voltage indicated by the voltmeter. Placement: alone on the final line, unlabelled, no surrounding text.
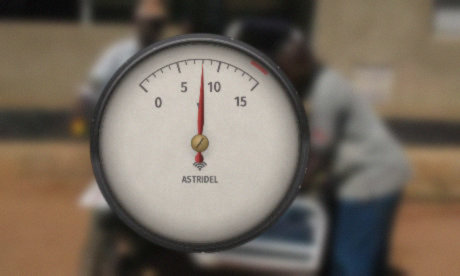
8 V
